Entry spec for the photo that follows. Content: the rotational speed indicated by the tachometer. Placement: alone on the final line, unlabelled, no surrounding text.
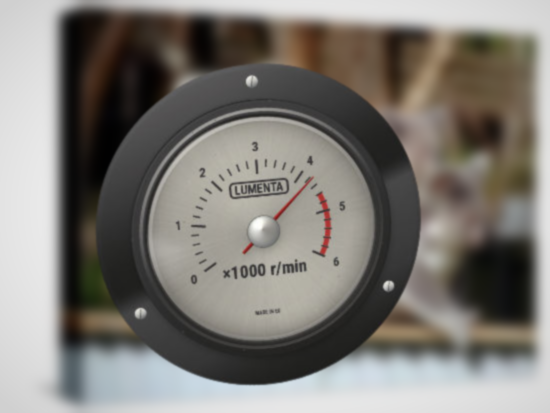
4200 rpm
